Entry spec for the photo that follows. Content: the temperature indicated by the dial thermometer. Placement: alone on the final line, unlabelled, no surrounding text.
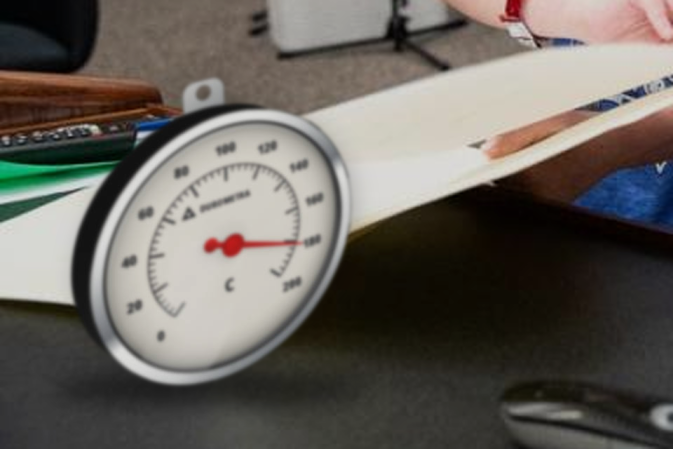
180 °C
